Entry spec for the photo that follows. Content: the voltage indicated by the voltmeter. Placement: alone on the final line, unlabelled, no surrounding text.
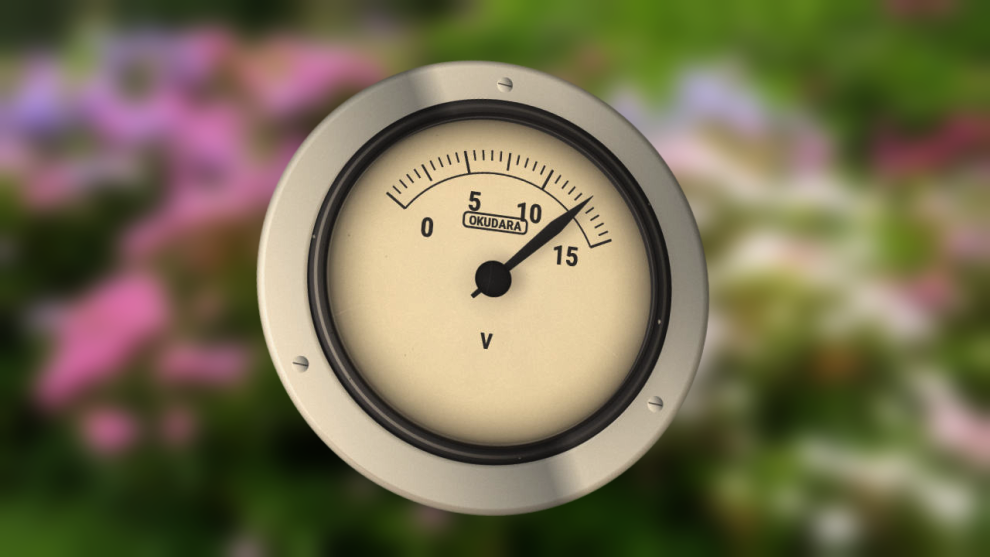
12.5 V
